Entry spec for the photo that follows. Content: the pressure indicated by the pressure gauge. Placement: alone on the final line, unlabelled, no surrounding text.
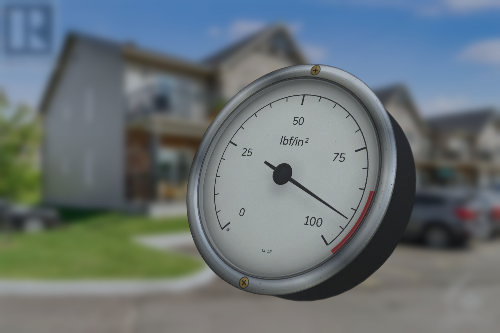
92.5 psi
